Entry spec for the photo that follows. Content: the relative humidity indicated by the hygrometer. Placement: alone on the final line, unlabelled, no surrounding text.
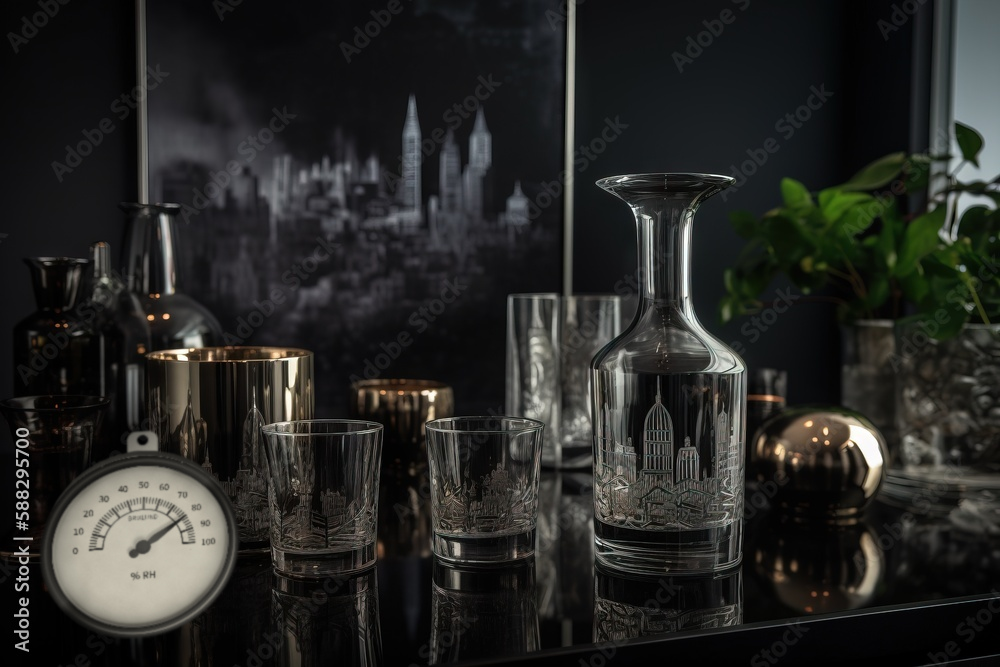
80 %
